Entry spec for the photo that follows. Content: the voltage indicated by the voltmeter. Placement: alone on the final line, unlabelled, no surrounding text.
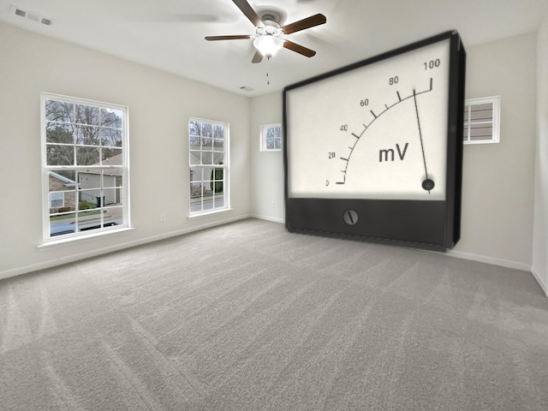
90 mV
